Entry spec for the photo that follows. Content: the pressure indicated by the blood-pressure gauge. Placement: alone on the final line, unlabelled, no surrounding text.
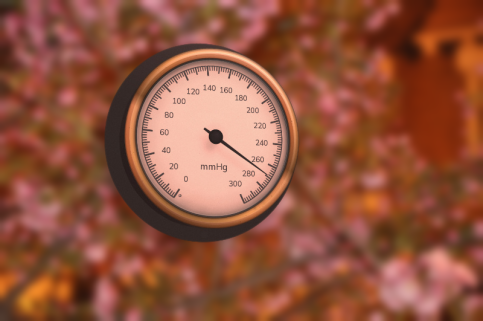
270 mmHg
